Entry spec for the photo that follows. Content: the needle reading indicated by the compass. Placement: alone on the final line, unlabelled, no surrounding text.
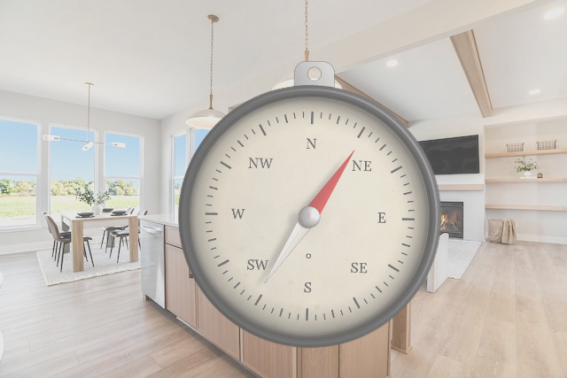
32.5 °
